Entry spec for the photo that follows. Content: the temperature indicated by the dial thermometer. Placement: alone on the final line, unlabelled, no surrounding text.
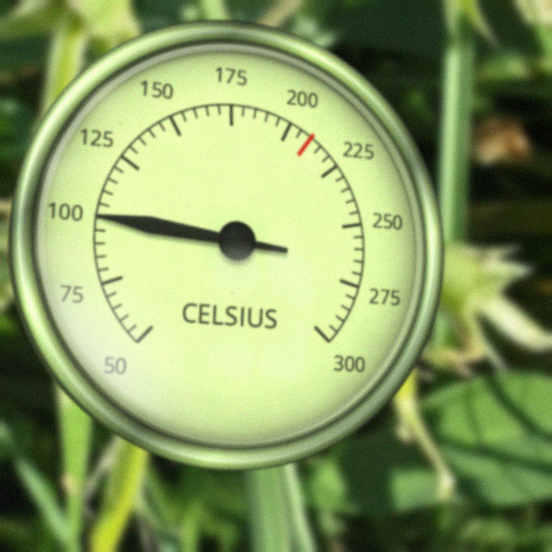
100 °C
